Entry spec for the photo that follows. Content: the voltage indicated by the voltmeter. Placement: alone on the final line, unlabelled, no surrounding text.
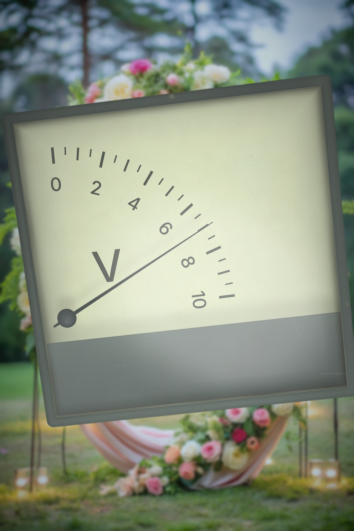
7 V
